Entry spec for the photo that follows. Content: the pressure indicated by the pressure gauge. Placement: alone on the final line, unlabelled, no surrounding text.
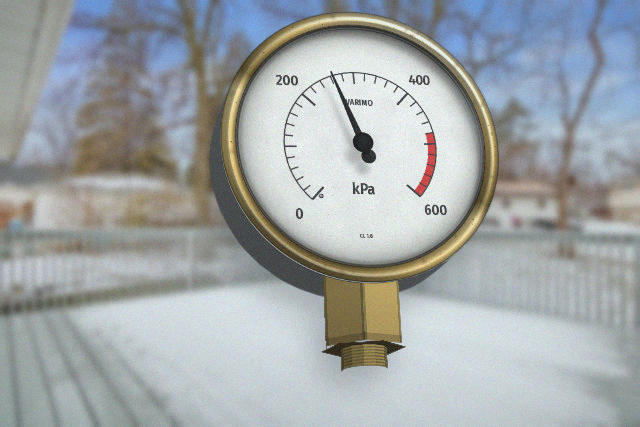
260 kPa
